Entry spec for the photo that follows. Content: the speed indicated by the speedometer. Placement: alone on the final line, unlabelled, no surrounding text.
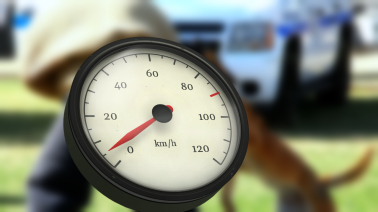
5 km/h
